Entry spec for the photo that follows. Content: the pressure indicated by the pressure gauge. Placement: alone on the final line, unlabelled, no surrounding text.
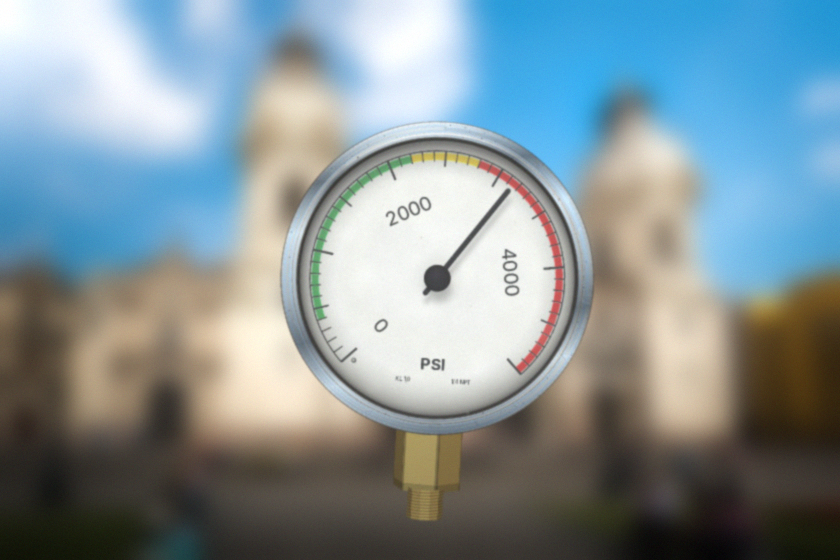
3150 psi
